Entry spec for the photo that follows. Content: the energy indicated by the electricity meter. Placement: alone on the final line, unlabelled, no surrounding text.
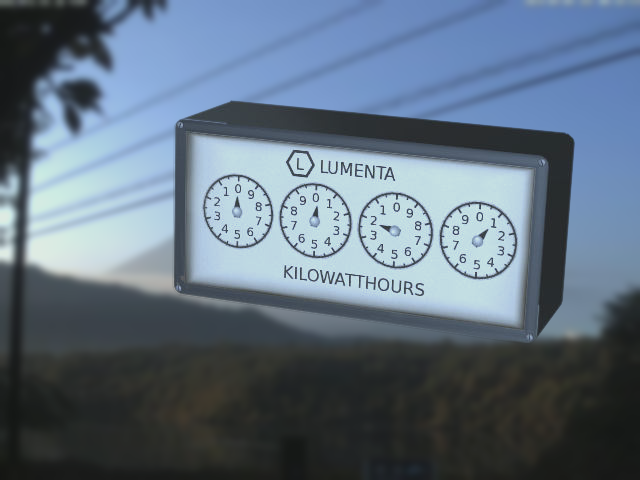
21 kWh
